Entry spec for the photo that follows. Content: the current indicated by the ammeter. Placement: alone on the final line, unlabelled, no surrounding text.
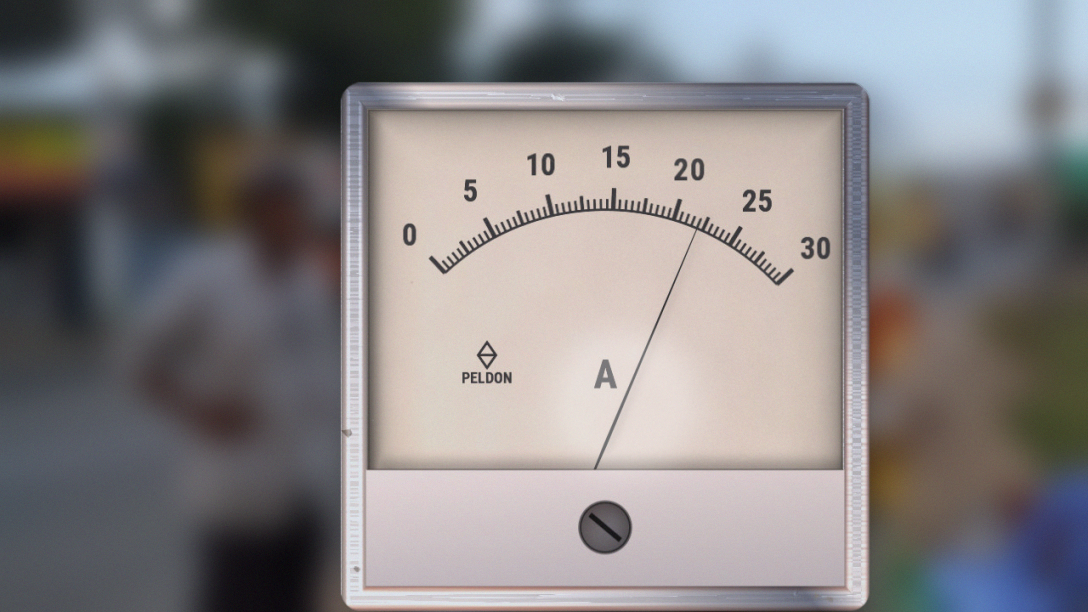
22 A
